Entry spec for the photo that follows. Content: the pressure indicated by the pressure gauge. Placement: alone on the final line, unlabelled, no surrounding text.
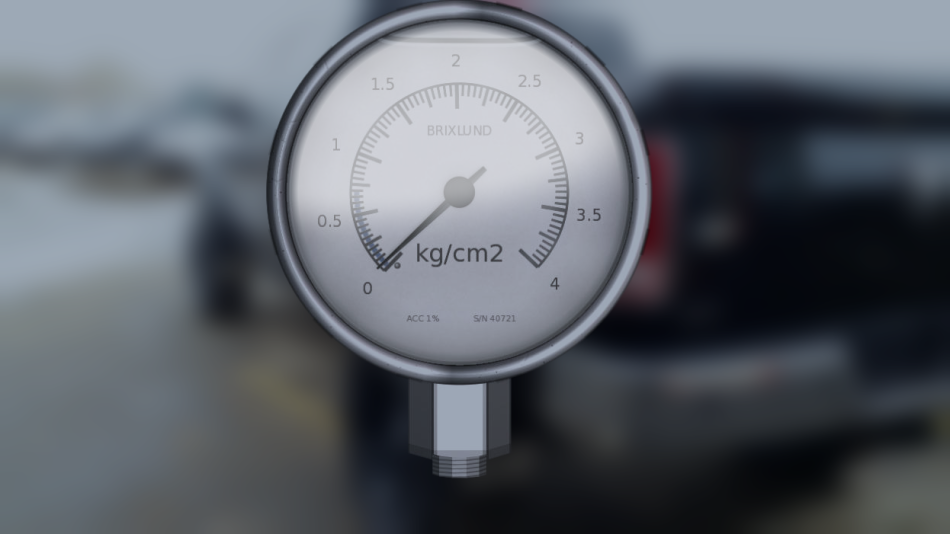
0.05 kg/cm²
